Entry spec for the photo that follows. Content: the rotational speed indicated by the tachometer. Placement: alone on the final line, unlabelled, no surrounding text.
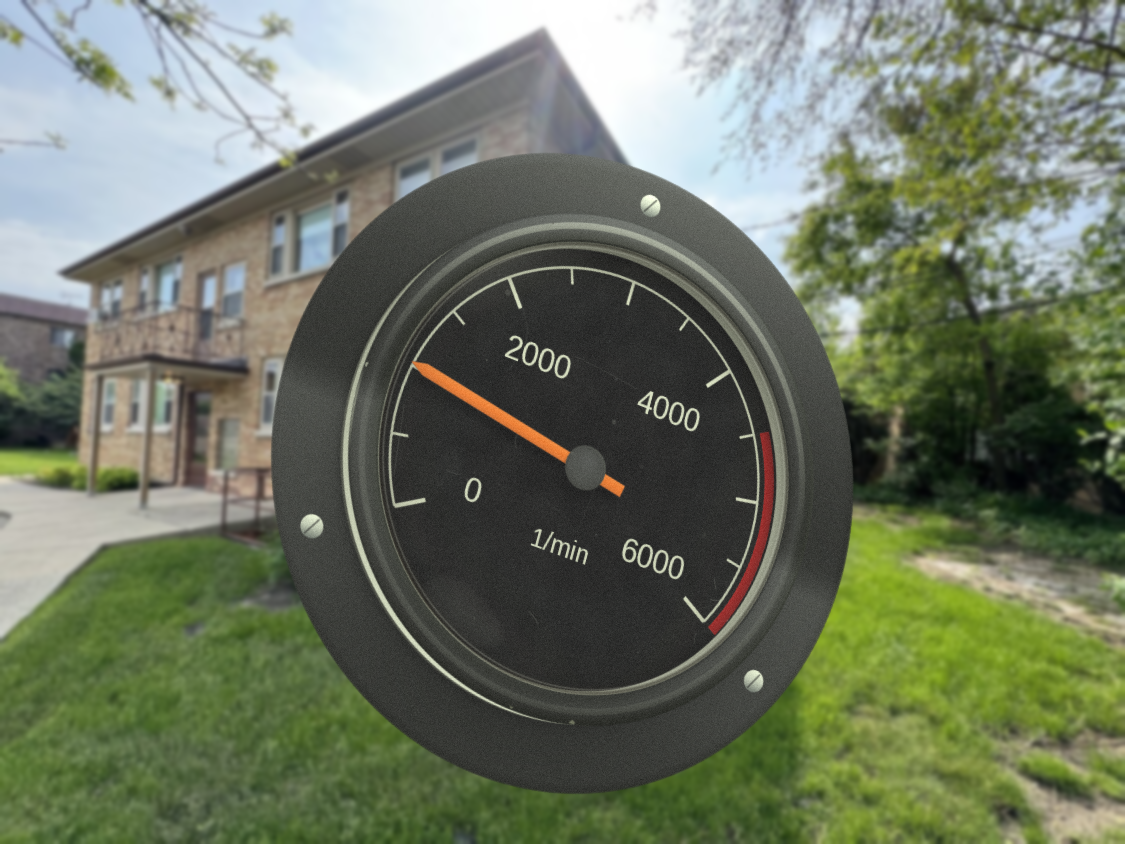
1000 rpm
